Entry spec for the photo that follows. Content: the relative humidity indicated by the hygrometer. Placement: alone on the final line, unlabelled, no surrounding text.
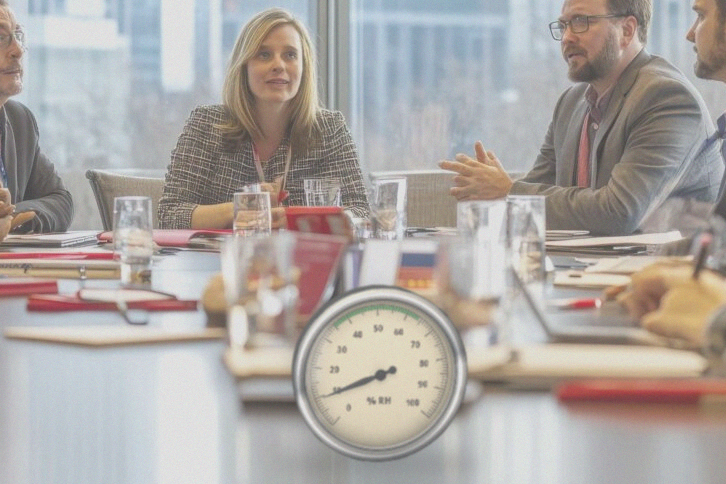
10 %
